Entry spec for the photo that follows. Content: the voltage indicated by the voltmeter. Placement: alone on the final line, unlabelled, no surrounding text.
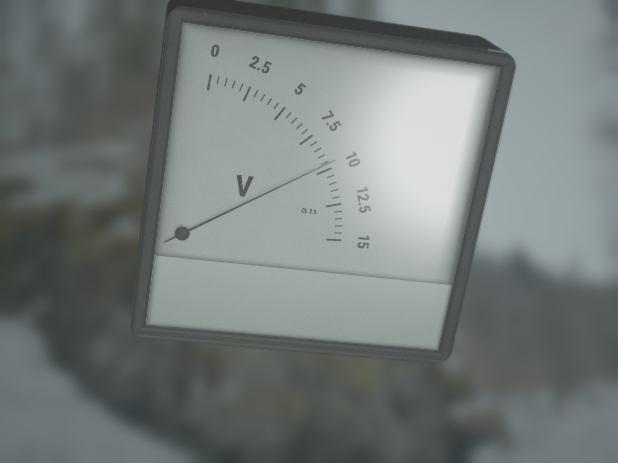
9.5 V
